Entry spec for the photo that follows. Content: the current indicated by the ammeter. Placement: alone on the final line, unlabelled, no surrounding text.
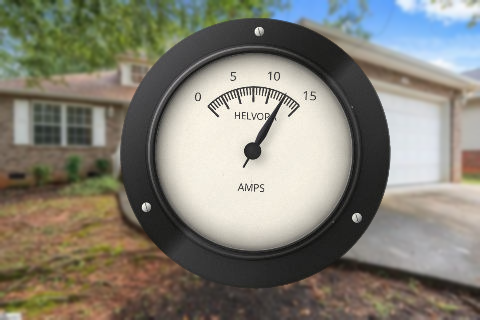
12.5 A
